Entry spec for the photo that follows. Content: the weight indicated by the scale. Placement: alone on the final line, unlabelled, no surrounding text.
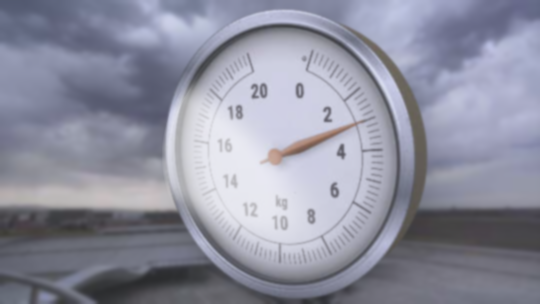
3 kg
